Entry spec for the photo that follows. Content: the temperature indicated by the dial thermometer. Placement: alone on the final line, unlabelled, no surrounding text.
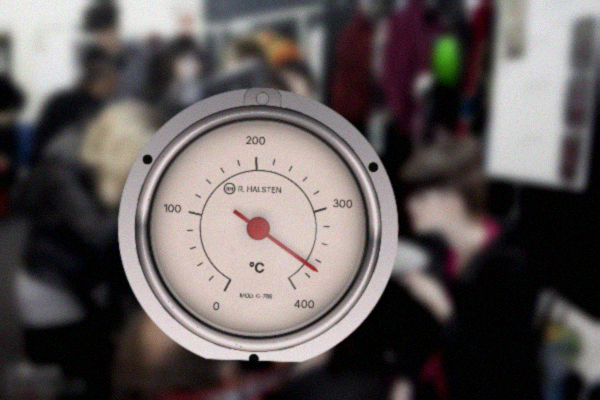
370 °C
